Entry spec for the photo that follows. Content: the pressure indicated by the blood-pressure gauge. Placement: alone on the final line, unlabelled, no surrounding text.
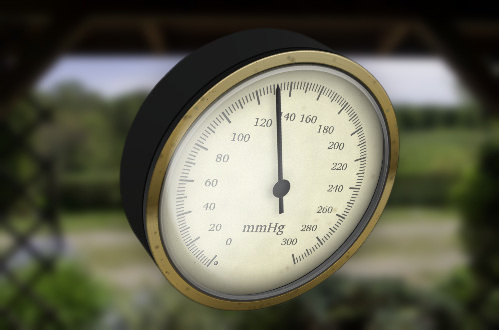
130 mmHg
